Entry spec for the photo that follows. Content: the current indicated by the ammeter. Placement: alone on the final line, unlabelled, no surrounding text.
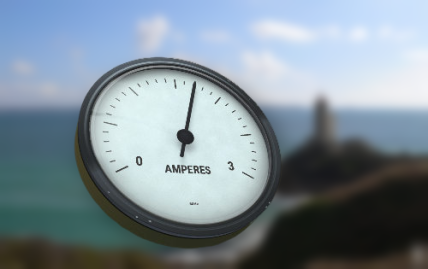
1.7 A
